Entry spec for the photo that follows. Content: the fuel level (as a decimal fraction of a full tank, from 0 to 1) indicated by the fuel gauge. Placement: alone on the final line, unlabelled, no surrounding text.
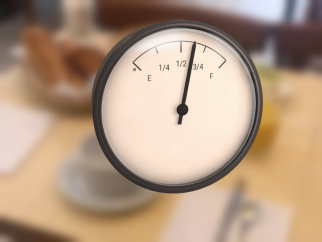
0.625
